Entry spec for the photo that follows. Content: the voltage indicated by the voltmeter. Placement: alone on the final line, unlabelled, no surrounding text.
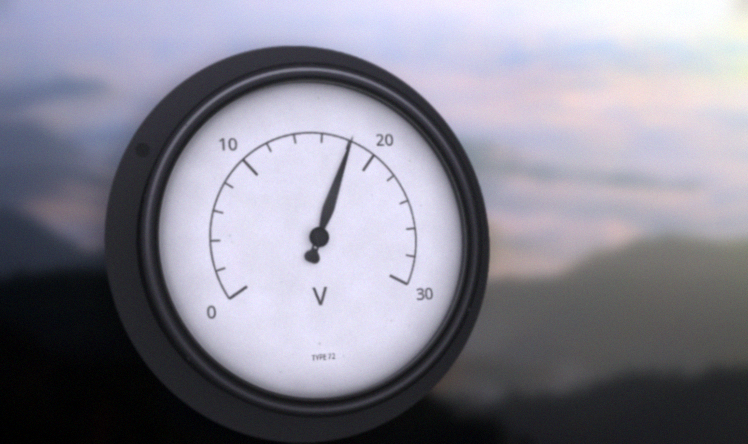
18 V
